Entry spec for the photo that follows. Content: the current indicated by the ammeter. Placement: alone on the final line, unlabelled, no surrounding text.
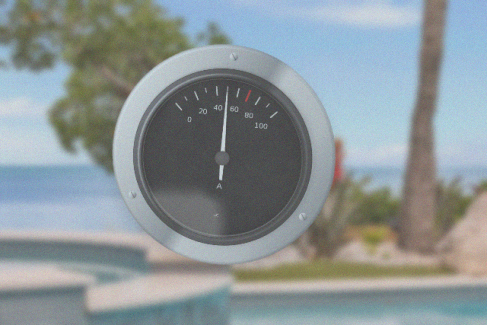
50 A
